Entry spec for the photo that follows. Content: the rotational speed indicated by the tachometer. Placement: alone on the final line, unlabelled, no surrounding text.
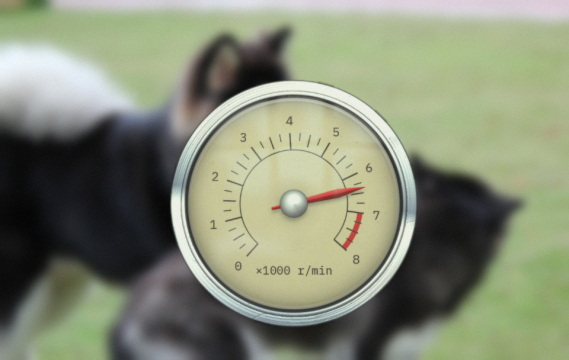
6375 rpm
